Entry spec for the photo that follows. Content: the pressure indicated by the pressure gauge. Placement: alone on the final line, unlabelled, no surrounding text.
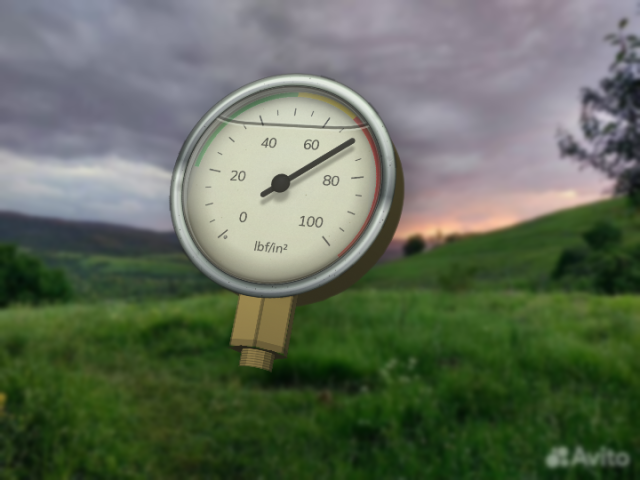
70 psi
